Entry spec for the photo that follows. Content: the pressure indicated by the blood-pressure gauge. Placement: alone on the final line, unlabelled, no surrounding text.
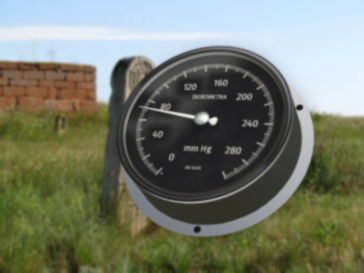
70 mmHg
